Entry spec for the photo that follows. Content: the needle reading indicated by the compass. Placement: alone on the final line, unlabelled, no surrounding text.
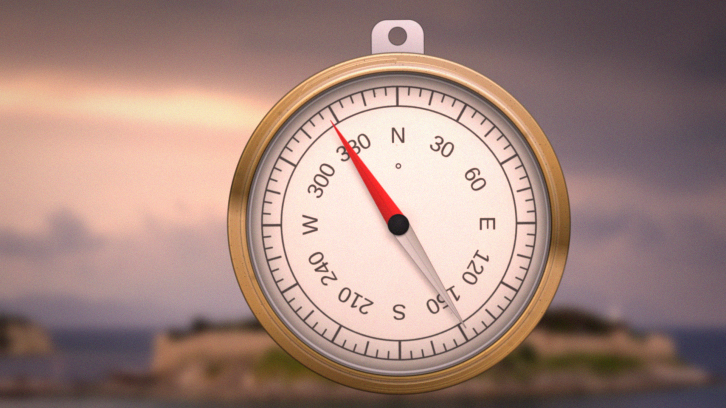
327.5 °
